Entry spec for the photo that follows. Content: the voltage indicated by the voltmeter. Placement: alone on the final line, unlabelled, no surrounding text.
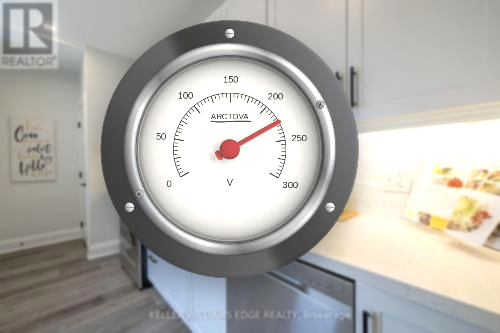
225 V
